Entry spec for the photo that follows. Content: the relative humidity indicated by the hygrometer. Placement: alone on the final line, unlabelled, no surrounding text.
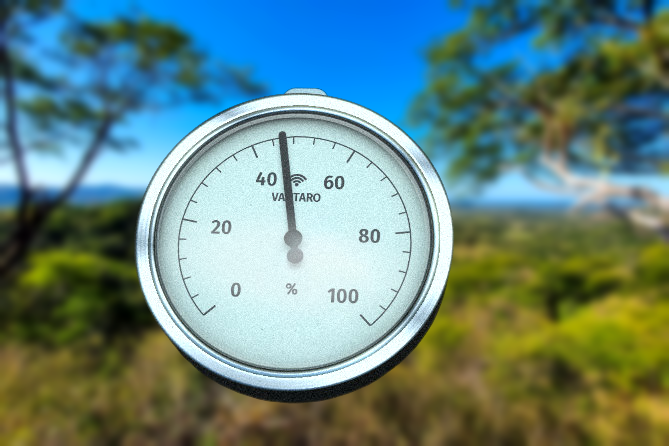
46 %
